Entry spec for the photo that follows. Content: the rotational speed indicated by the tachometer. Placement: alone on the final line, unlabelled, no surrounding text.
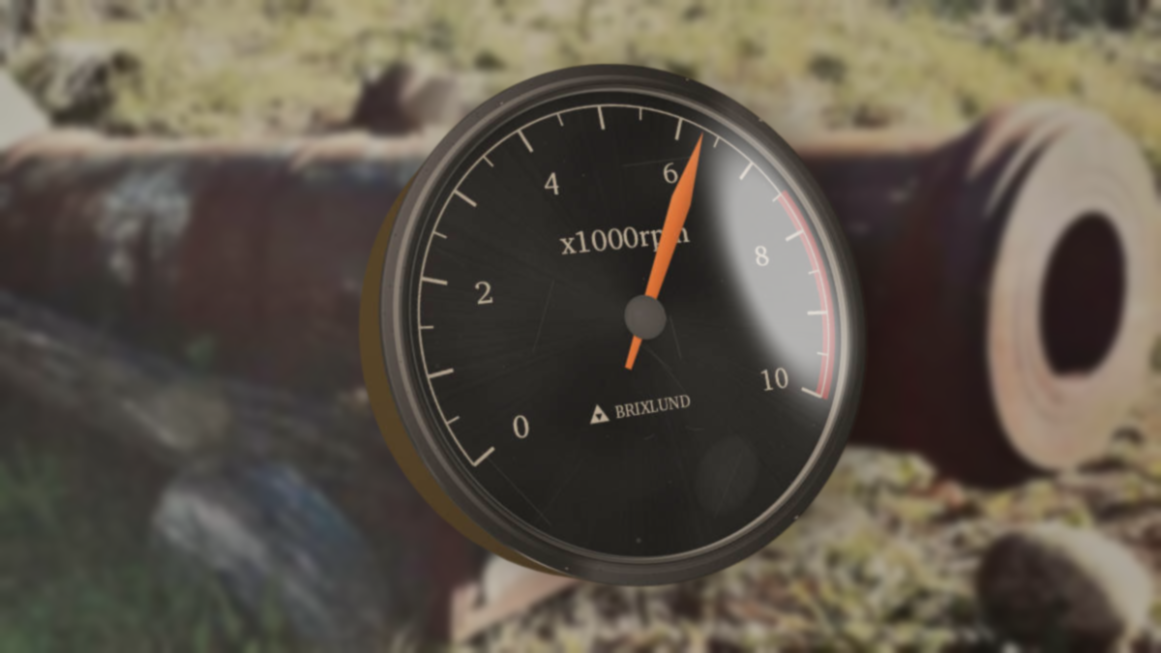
6250 rpm
